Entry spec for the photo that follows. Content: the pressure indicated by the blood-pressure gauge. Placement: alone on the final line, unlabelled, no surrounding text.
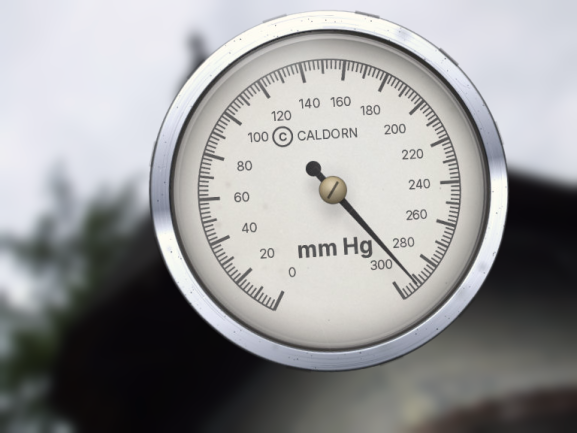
292 mmHg
